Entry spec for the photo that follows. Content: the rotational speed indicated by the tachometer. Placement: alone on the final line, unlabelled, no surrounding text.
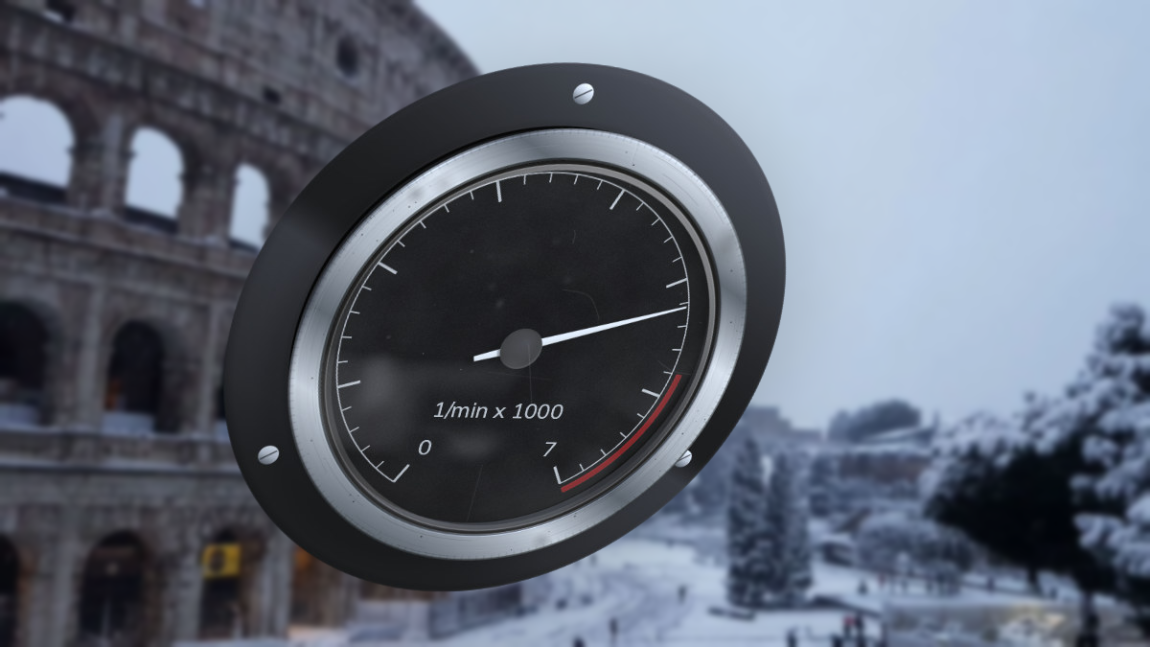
5200 rpm
